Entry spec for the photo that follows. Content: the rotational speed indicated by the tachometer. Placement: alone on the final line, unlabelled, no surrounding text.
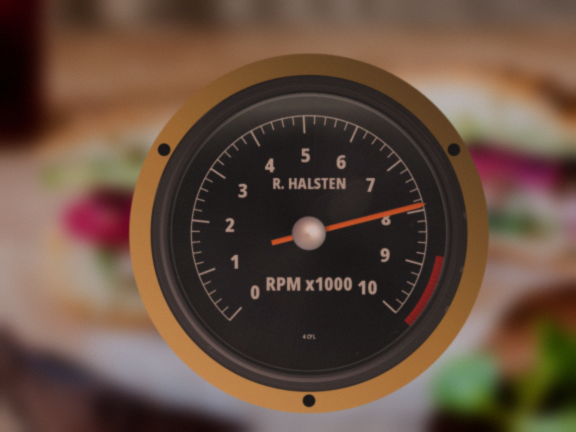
7900 rpm
